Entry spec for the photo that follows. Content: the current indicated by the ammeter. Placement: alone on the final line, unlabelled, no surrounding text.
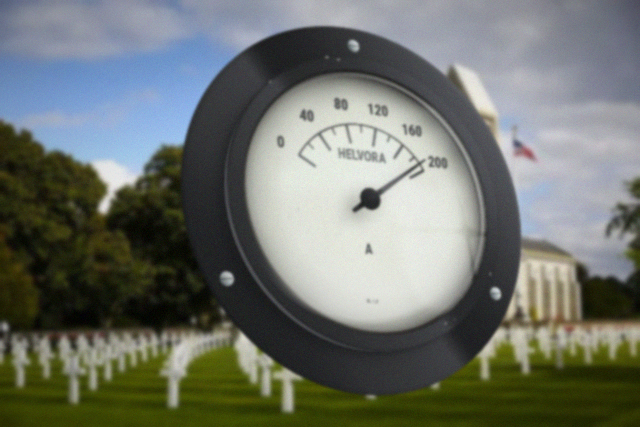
190 A
